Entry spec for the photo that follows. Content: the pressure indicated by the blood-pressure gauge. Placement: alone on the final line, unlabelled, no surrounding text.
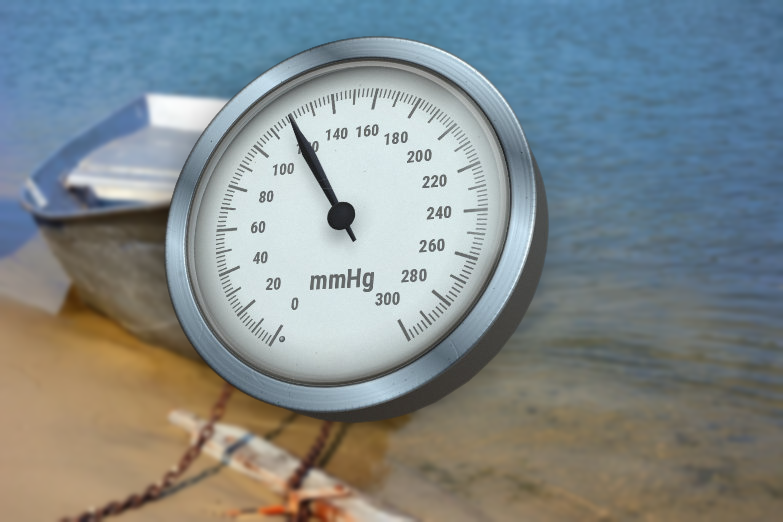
120 mmHg
